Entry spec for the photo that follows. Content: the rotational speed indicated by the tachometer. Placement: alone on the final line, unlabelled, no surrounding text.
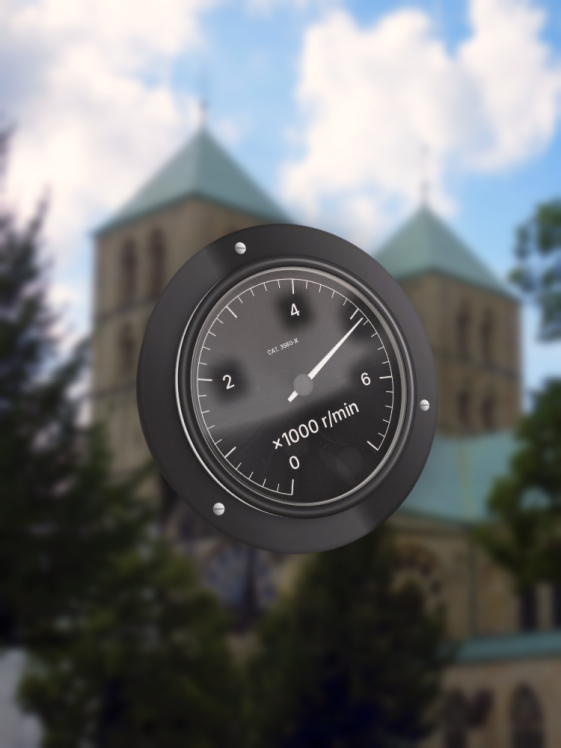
5100 rpm
